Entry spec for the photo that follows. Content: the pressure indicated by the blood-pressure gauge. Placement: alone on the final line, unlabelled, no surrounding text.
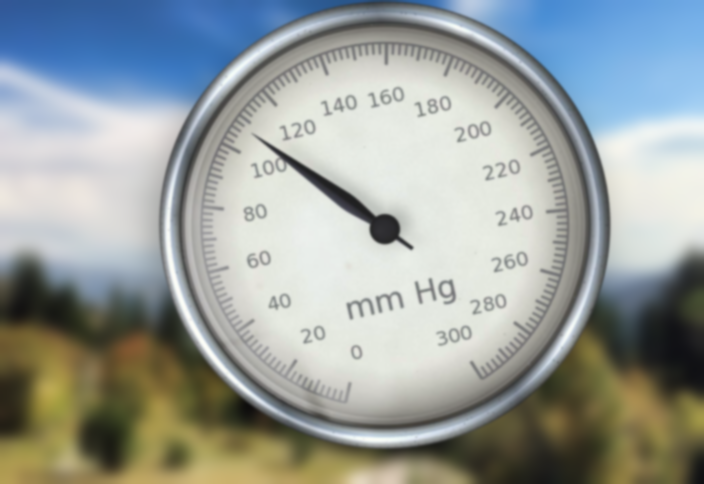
108 mmHg
